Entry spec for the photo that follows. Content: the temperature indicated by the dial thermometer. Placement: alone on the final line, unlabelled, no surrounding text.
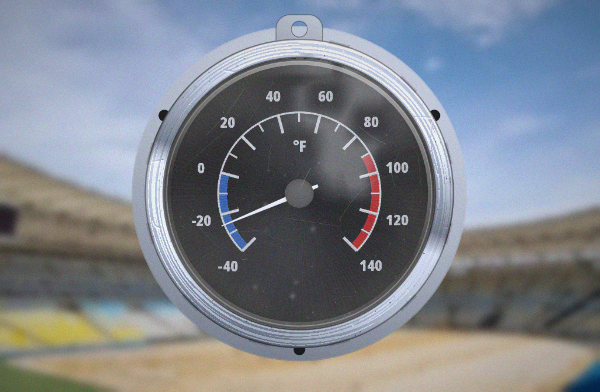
-25 °F
